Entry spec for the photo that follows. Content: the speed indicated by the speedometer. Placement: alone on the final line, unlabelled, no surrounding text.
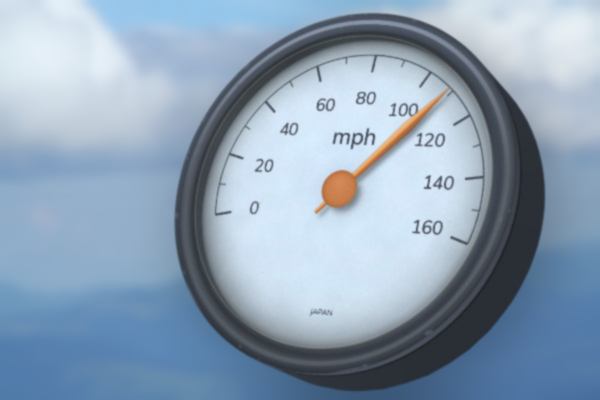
110 mph
